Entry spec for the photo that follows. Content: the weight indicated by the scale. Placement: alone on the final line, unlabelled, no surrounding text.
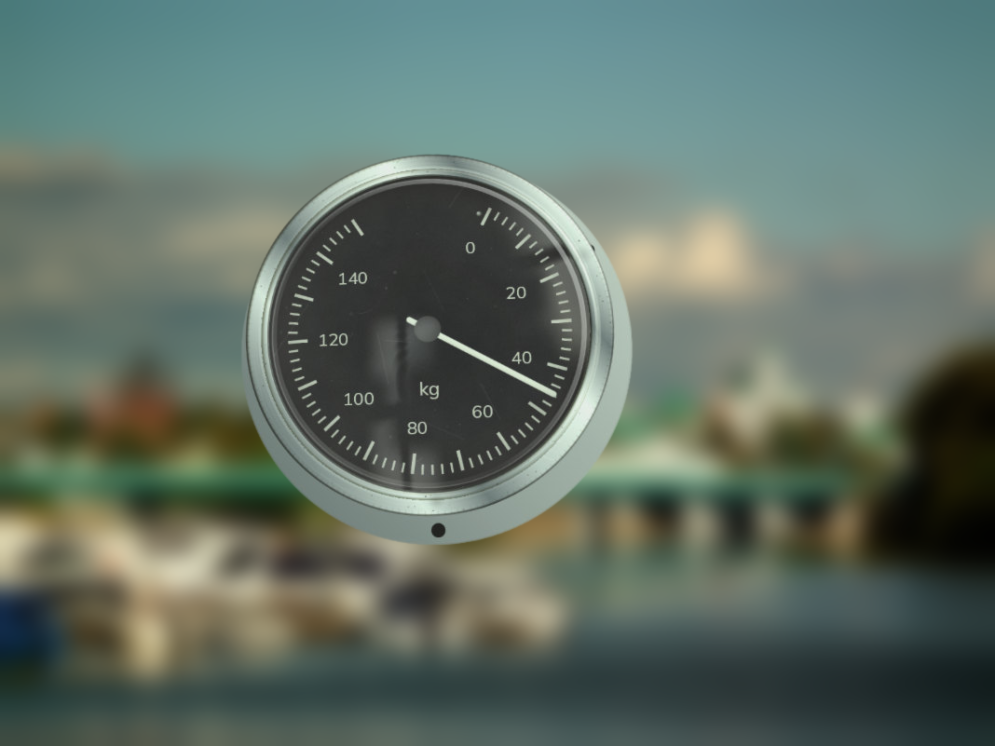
46 kg
